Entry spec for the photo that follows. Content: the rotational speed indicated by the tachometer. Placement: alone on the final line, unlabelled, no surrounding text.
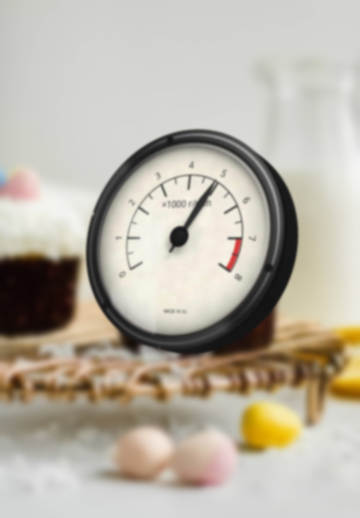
5000 rpm
